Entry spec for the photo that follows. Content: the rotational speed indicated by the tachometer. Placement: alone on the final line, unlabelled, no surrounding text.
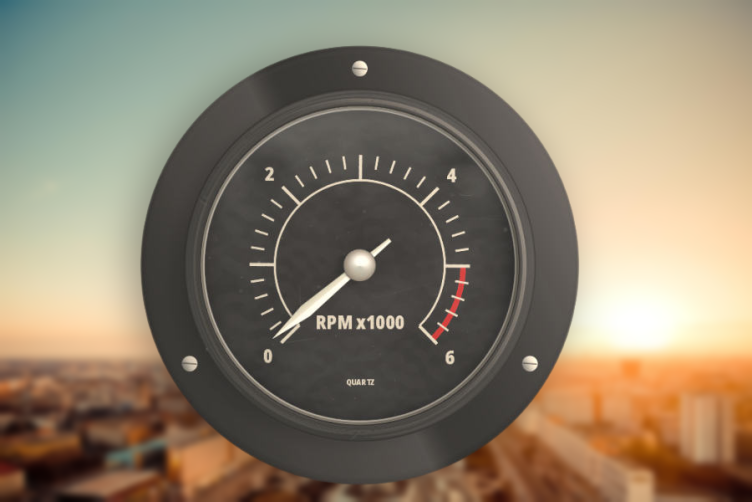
100 rpm
